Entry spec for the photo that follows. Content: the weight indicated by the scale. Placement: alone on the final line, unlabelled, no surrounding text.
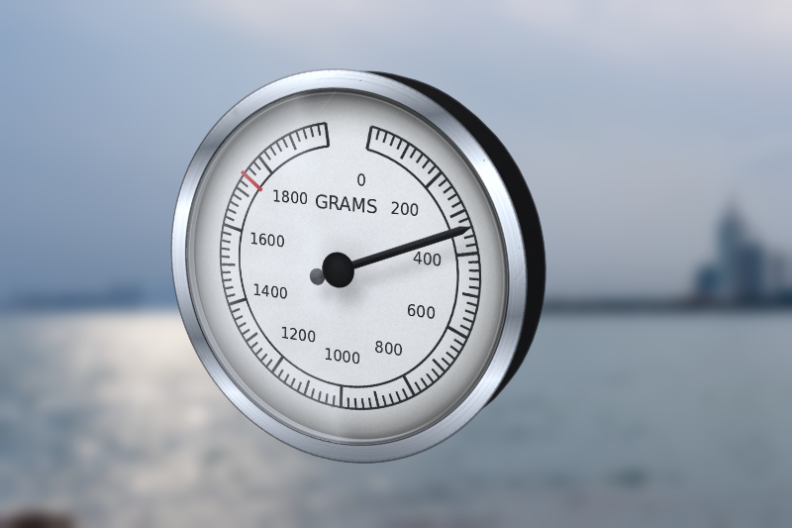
340 g
